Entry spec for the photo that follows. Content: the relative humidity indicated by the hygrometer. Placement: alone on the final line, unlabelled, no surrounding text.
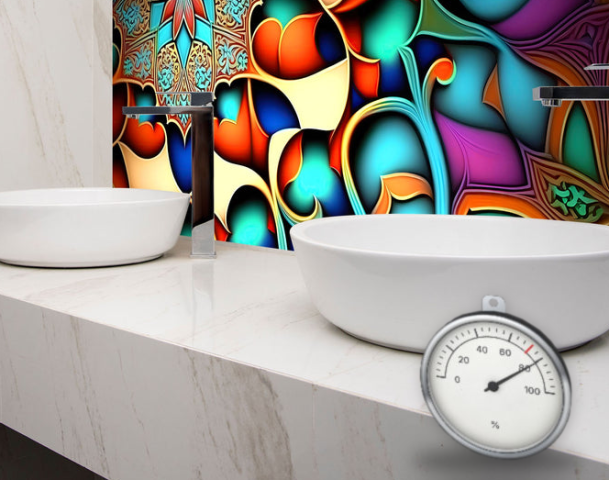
80 %
